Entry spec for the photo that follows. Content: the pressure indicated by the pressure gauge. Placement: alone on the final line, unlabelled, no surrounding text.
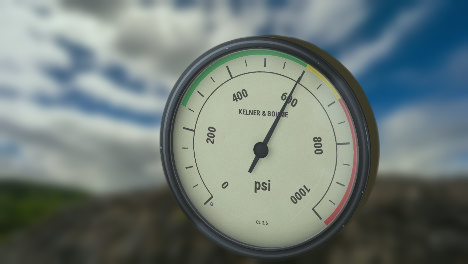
600 psi
